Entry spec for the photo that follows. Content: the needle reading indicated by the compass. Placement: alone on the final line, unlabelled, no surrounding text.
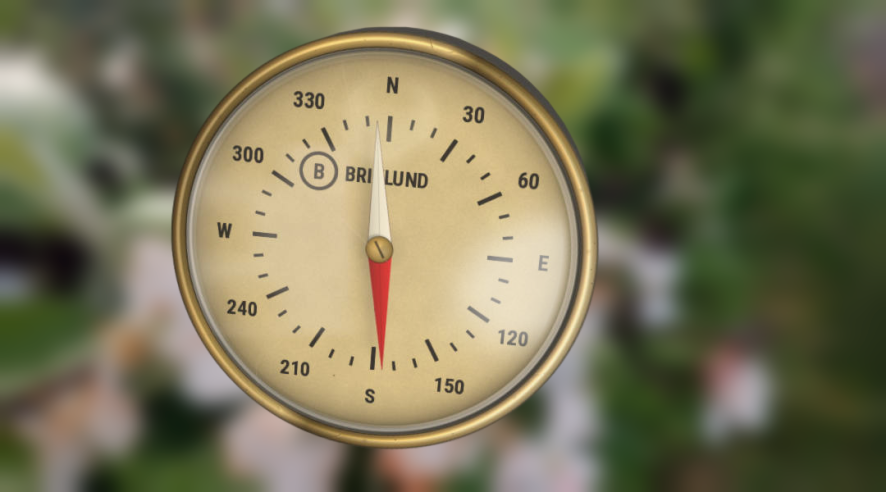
175 °
